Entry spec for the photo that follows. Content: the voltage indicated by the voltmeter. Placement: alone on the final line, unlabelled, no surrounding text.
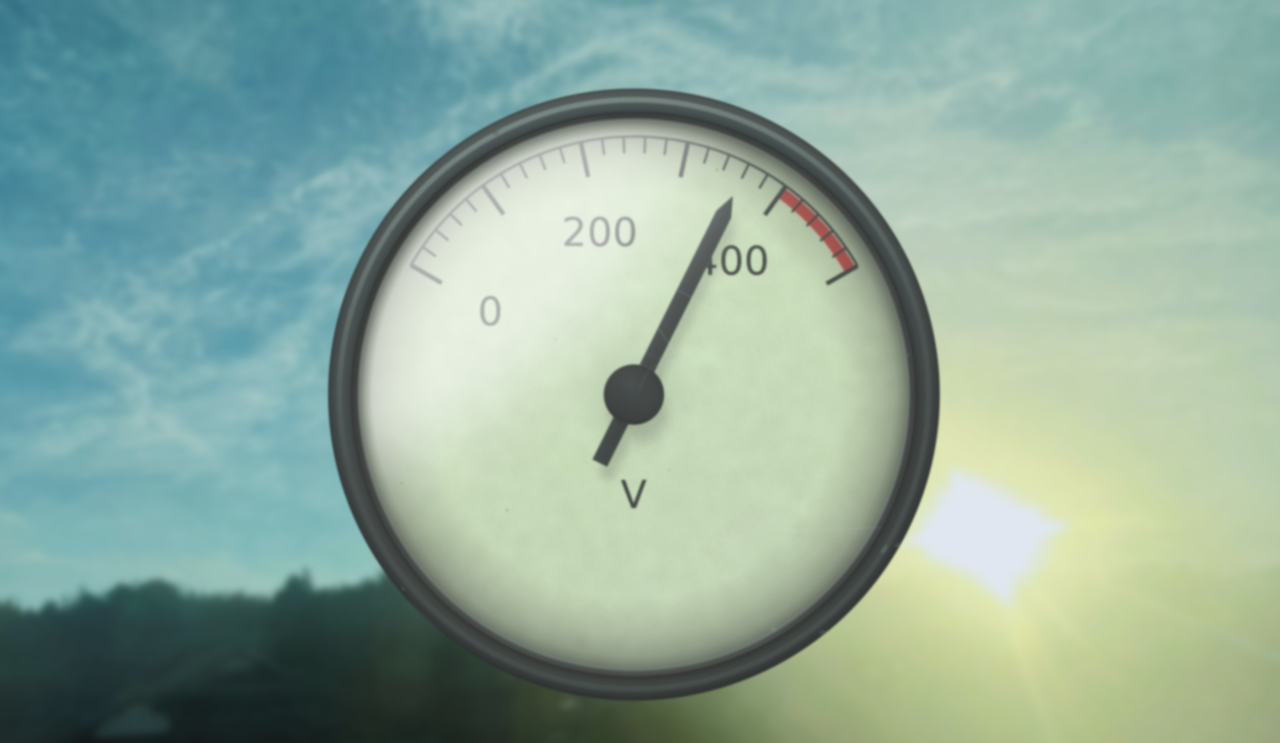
360 V
